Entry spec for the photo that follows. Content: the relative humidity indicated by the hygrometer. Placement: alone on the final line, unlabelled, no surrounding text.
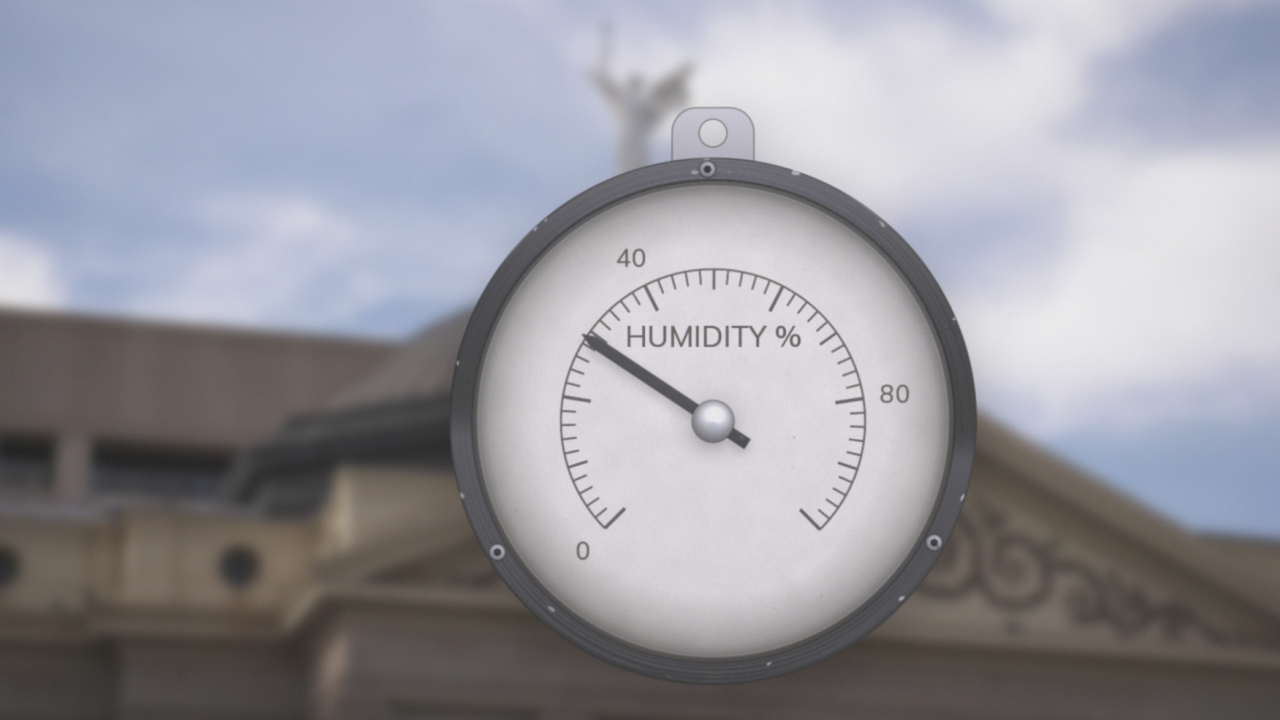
29 %
